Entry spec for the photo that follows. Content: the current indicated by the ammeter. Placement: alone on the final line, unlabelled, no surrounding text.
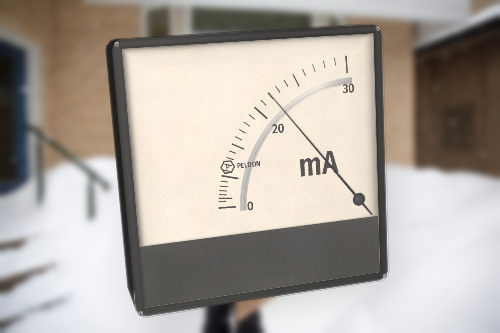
22 mA
